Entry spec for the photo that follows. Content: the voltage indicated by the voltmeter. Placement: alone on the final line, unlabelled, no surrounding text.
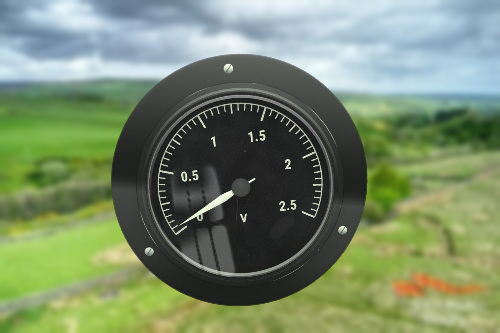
0.05 V
